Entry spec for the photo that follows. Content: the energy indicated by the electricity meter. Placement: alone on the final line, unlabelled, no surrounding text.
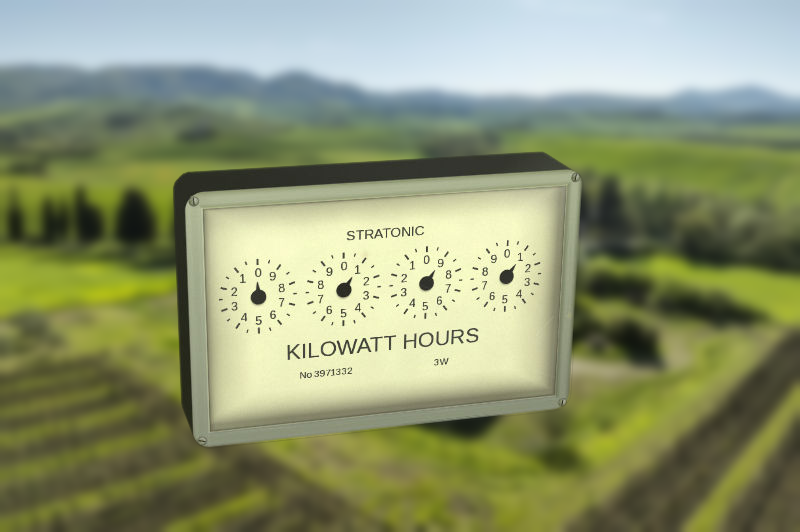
91 kWh
